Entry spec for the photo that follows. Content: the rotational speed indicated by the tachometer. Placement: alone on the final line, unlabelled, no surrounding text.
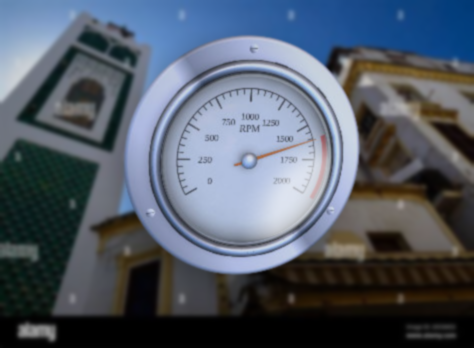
1600 rpm
